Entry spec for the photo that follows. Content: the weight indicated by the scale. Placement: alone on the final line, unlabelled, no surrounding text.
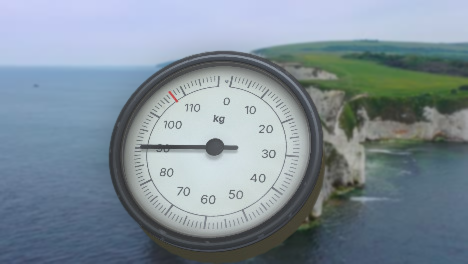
90 kg
